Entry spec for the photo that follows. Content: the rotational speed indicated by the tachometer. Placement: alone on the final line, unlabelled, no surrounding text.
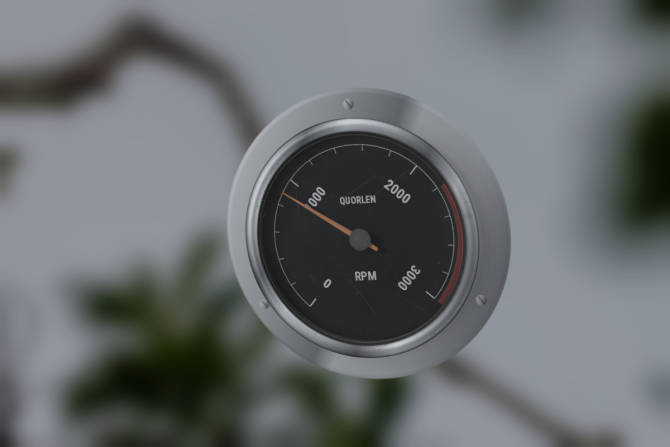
900 rpm
